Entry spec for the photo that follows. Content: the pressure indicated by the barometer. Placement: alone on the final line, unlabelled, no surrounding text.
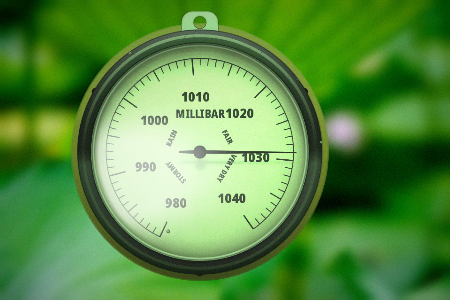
1029 mbar
